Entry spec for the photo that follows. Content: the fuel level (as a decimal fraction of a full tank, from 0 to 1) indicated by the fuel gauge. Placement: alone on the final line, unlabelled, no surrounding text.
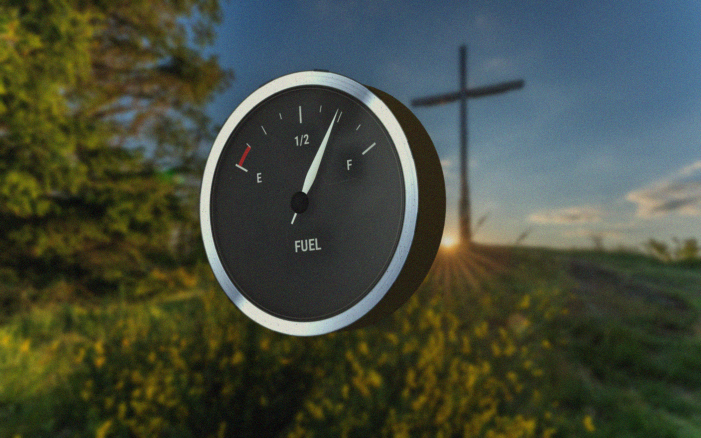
0.75
